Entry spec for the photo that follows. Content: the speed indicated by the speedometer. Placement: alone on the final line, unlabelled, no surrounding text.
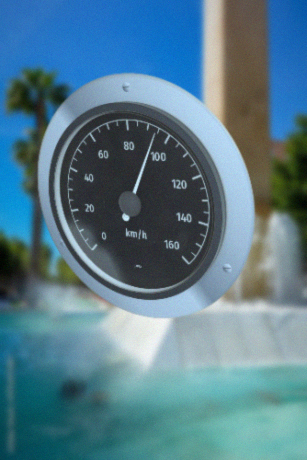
95 km/h
